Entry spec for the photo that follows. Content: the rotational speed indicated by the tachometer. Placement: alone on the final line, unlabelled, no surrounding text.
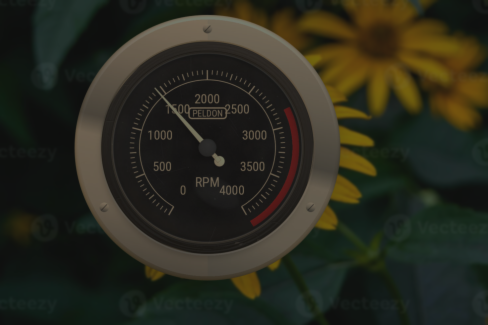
1450 rpm
